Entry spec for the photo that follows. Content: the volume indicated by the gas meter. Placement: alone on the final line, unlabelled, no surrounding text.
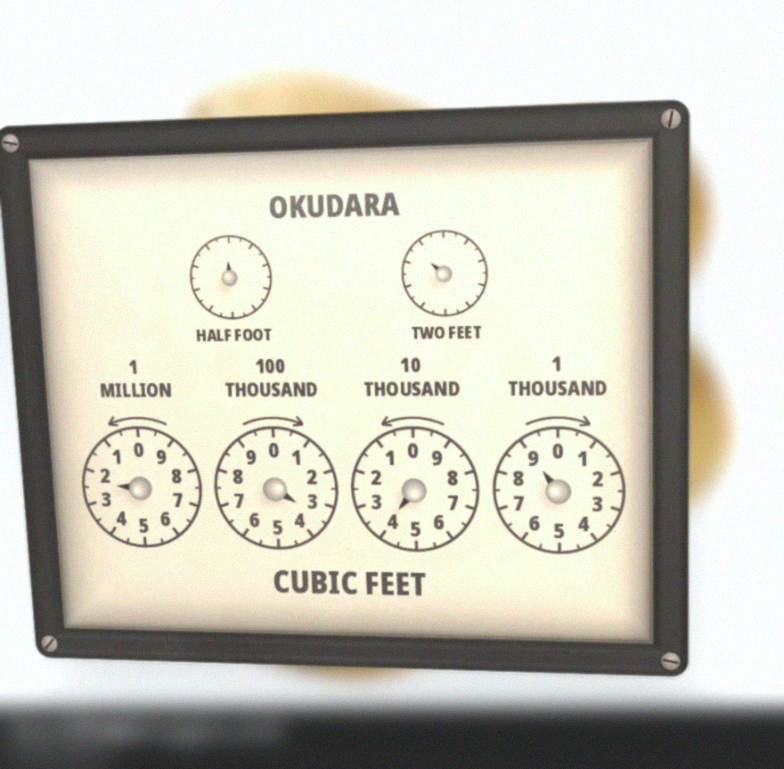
233900 ft³
